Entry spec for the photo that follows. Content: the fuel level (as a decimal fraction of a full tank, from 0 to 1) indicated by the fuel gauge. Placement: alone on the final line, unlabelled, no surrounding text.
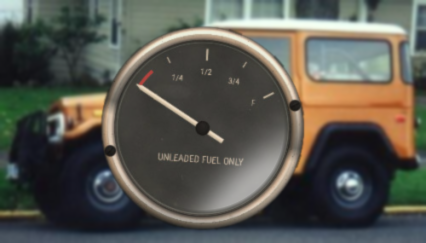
0
